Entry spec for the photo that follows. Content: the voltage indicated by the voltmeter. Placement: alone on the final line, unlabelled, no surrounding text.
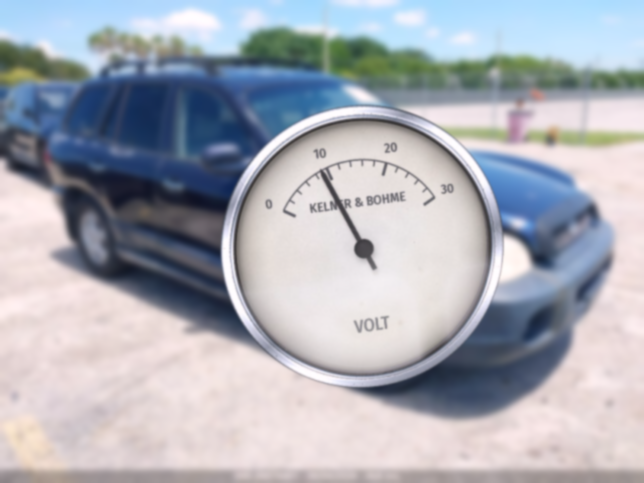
9 V
